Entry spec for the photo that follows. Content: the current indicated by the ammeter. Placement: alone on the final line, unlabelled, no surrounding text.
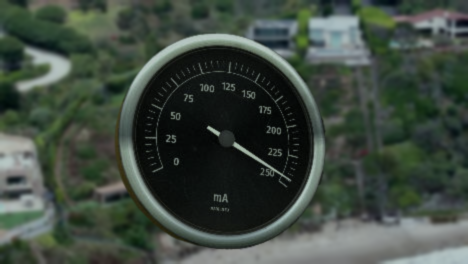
245 mA
